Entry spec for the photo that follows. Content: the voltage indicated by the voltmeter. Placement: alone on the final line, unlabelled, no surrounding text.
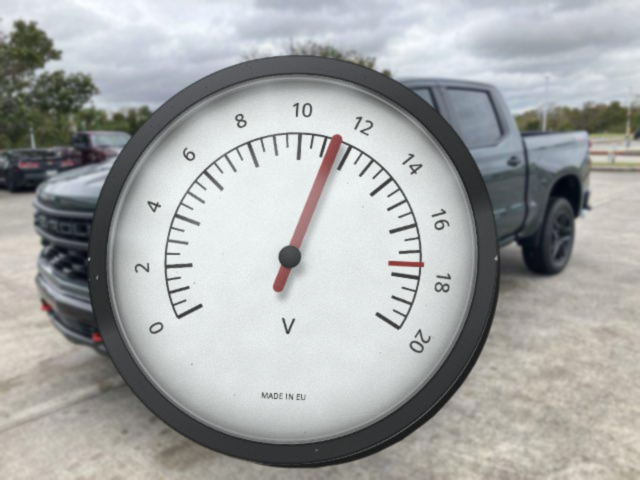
11.5 V
